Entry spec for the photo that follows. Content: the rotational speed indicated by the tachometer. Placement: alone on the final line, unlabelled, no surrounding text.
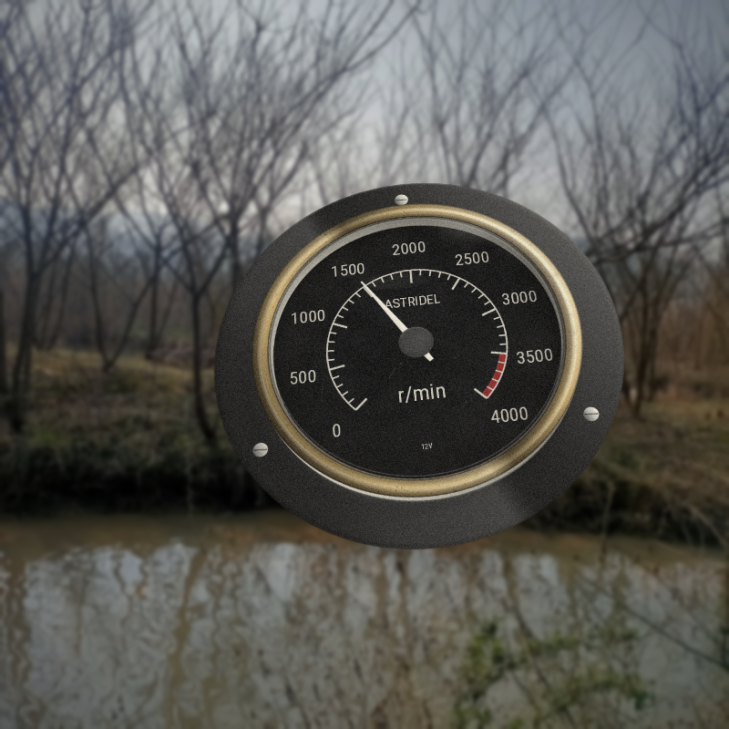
1500 rpm
